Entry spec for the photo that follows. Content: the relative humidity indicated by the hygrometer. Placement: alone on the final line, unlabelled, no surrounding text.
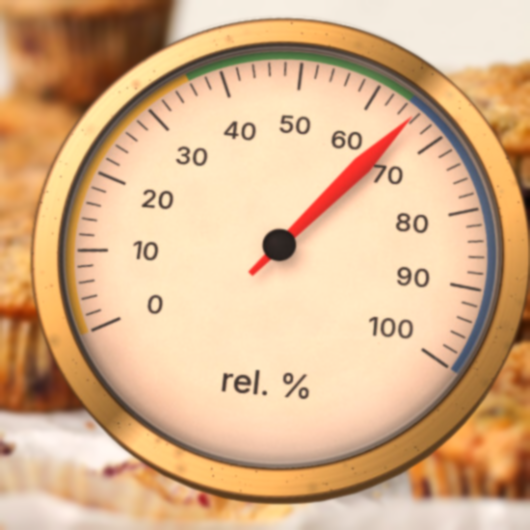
66 %
